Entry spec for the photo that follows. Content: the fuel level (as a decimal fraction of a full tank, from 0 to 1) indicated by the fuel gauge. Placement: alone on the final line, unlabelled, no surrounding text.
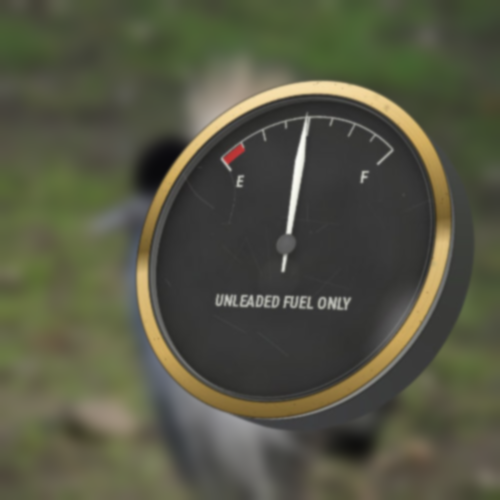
0.5
